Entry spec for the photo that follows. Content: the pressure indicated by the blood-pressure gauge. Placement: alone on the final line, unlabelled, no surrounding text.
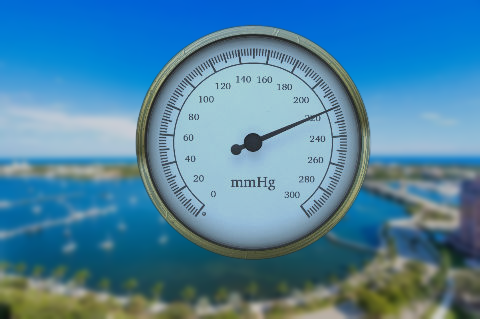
220 mmHg
